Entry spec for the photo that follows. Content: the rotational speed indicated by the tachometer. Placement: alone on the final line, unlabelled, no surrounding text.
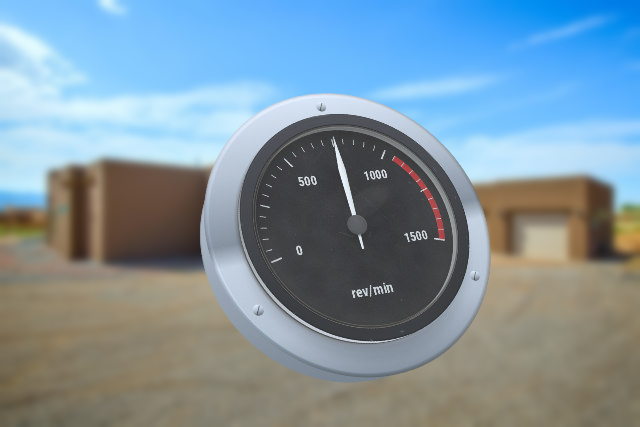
750 rpm
